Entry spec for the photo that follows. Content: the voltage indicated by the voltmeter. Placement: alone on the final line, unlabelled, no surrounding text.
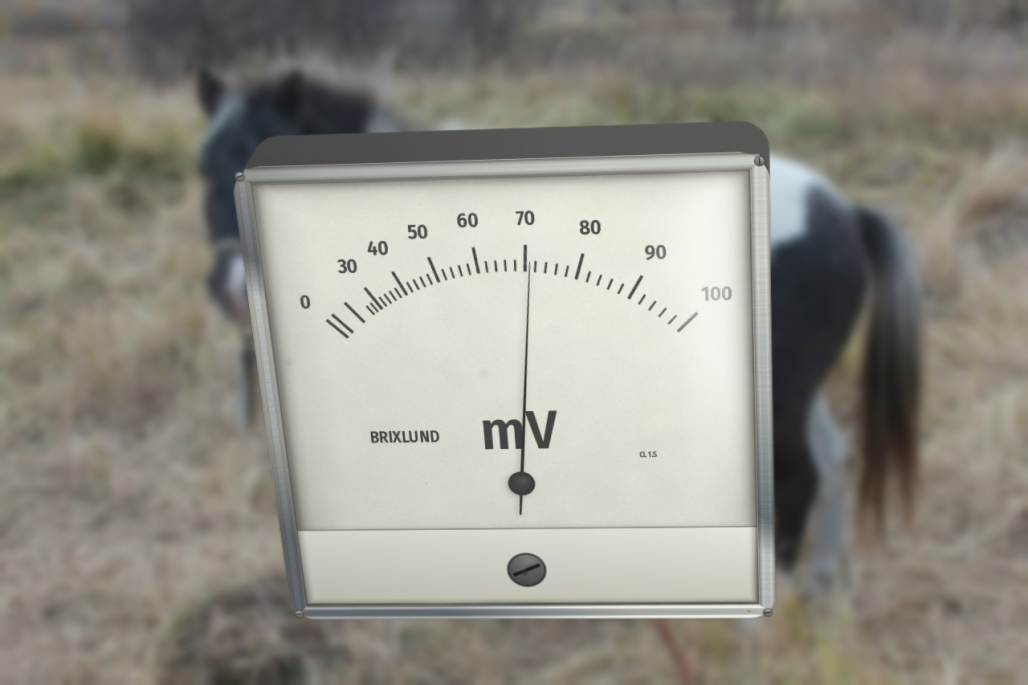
71 mV
